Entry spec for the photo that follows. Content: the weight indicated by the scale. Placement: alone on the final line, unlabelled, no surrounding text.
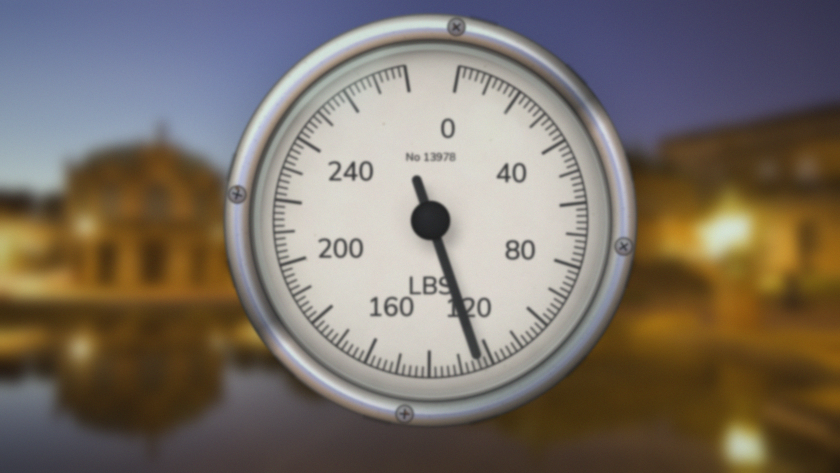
124 lb
